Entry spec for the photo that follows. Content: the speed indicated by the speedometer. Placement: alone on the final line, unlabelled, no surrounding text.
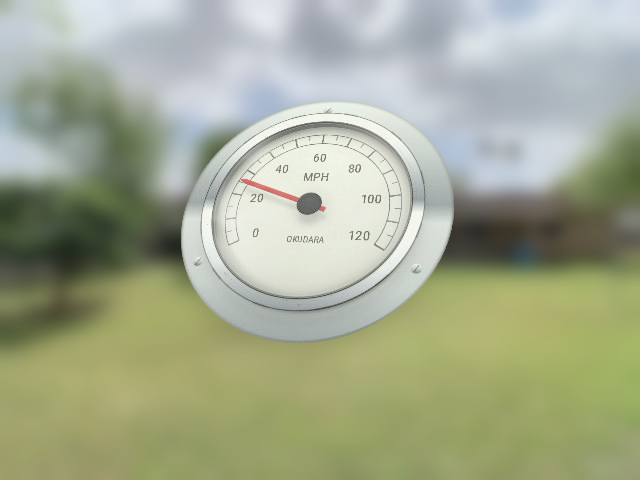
25 mph
